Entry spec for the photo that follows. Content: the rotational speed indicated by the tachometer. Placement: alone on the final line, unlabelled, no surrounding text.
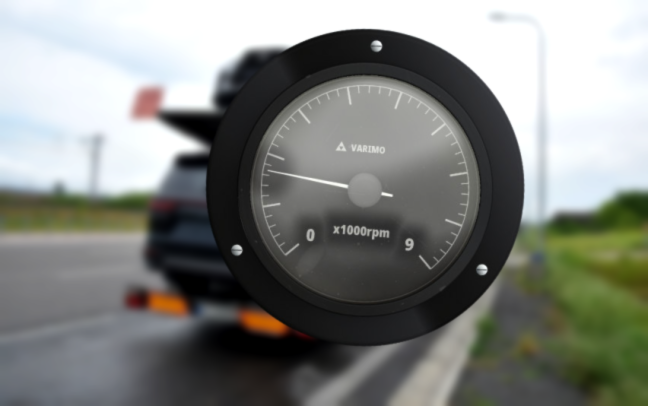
1700 rpm
